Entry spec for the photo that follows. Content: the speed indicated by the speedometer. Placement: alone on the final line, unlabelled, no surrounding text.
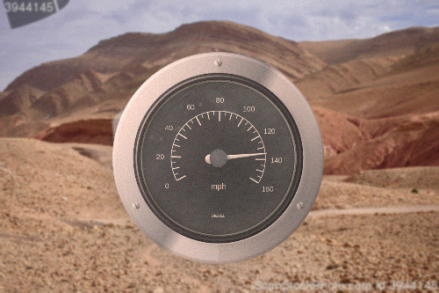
135 mph
